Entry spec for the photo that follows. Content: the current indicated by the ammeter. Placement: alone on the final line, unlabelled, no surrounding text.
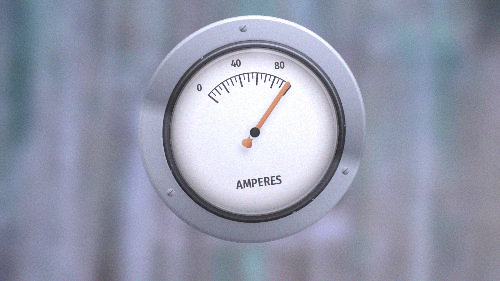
95 A
